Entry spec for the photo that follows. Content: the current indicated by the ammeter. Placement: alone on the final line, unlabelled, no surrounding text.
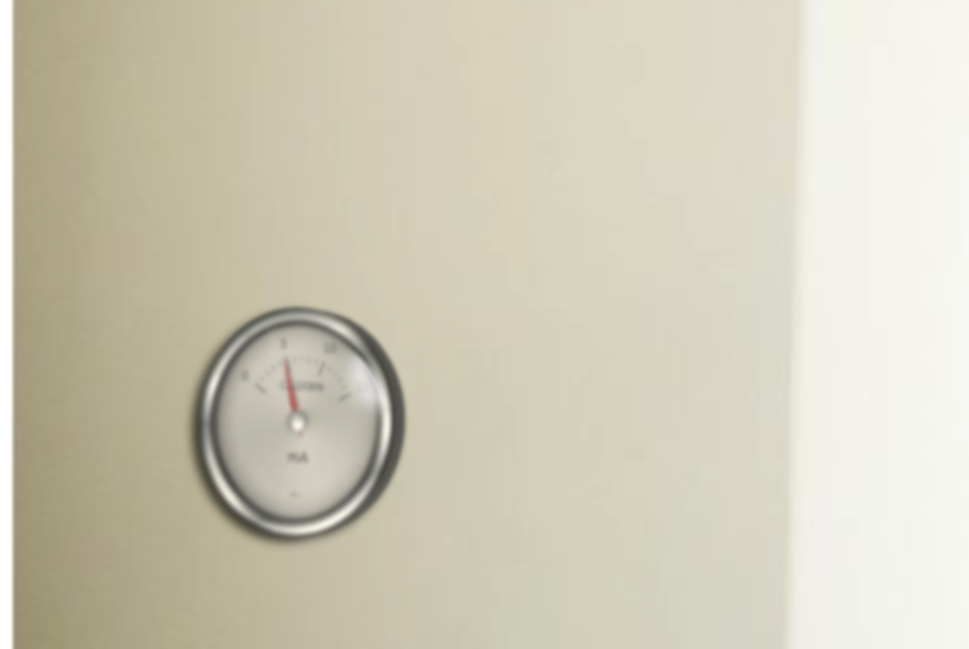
5 mA
